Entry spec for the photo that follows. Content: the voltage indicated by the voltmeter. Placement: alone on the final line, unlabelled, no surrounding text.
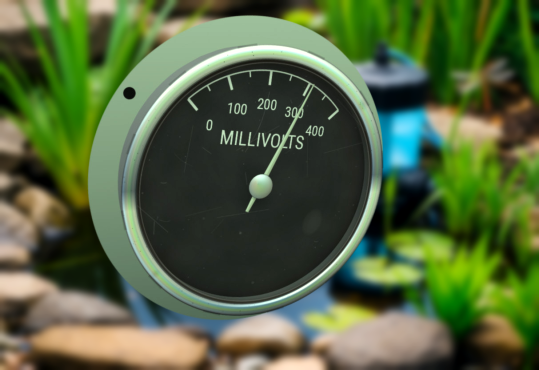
300 mV
